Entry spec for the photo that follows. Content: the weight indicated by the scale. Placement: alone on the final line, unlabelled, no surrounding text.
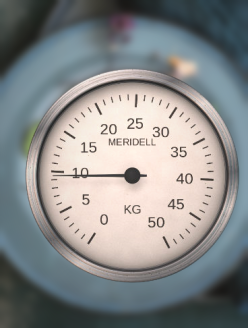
9.5 kg
